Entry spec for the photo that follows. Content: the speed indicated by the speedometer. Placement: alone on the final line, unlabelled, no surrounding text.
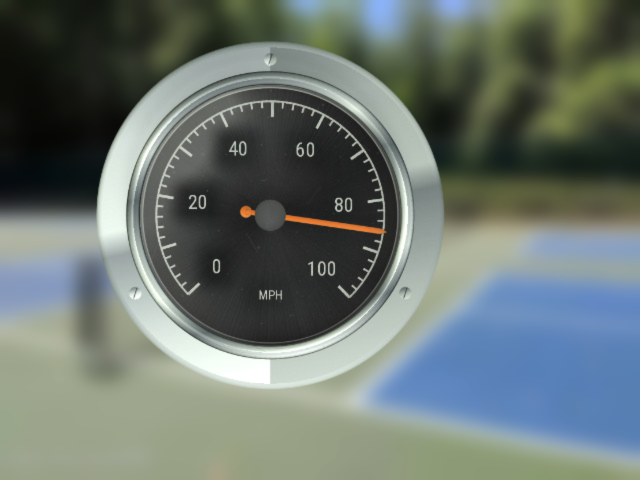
86 mph
